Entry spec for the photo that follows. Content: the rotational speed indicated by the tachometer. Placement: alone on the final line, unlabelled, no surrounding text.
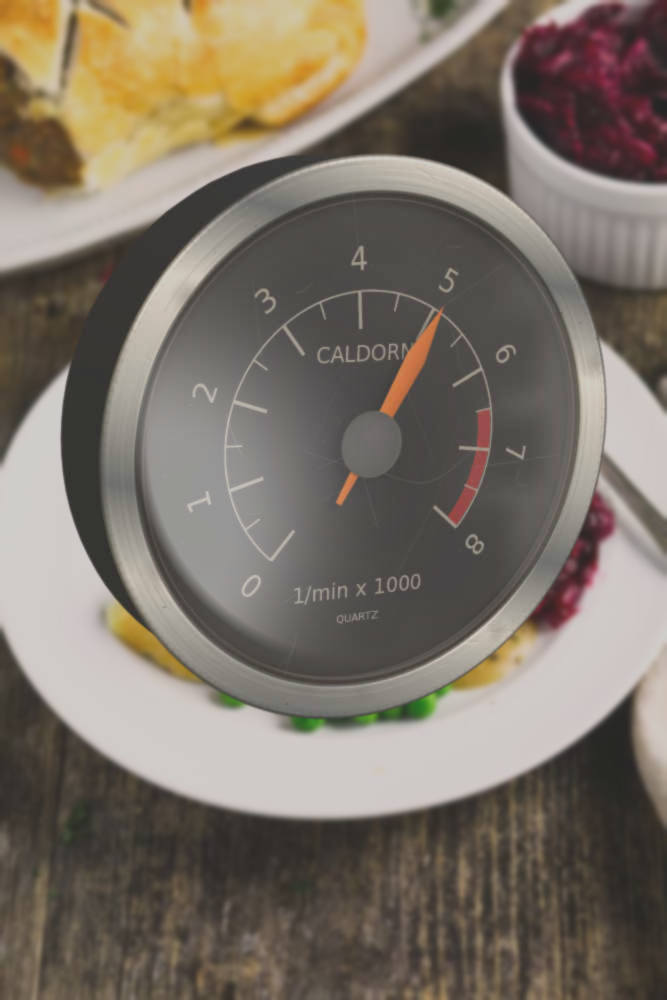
5000 rpm
